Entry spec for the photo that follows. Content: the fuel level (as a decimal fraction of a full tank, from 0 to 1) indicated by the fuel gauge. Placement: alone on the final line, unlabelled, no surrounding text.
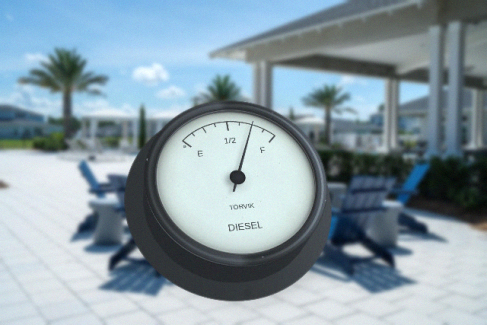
0.75
